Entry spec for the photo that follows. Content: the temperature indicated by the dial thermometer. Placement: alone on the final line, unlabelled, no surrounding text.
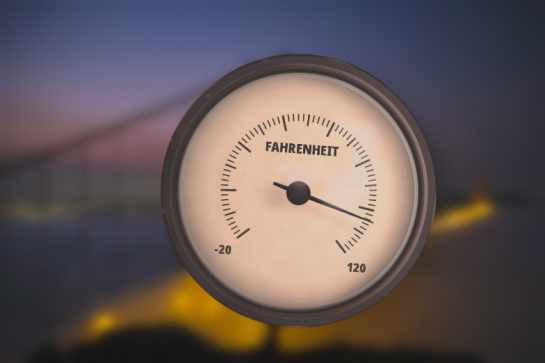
104 °F
